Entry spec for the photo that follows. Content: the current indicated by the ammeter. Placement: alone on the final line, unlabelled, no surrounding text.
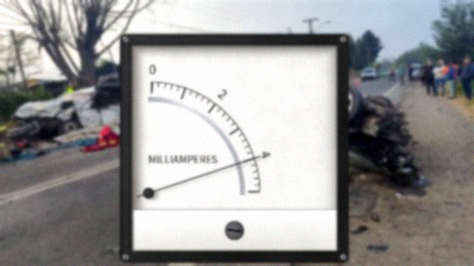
4 mA
